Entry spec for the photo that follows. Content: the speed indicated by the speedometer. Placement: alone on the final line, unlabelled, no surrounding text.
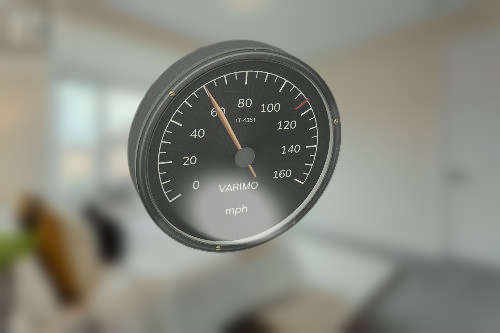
60 mph
